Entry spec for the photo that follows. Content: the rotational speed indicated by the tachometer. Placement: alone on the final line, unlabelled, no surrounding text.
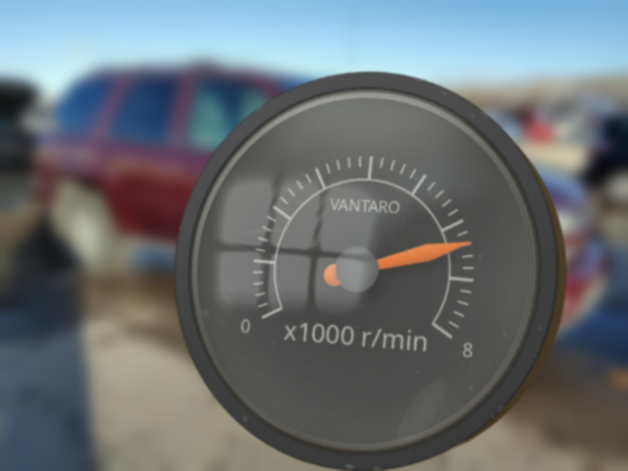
6400 rpm
